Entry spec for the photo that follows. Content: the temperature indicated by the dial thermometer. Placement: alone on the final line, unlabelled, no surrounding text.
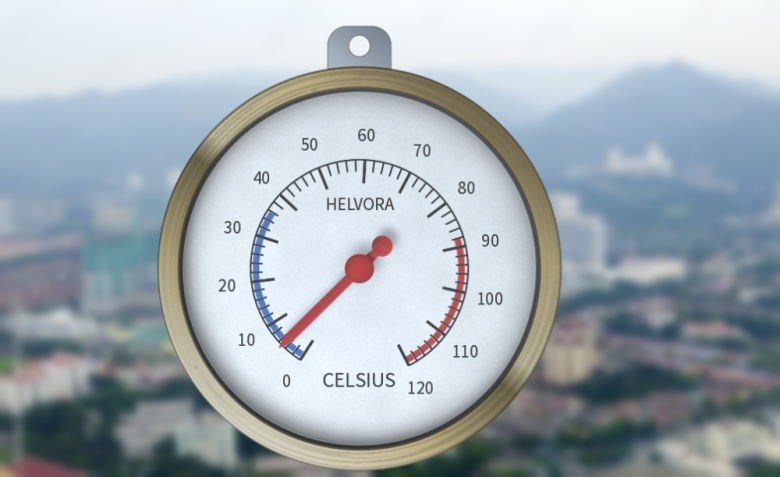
5 °C
